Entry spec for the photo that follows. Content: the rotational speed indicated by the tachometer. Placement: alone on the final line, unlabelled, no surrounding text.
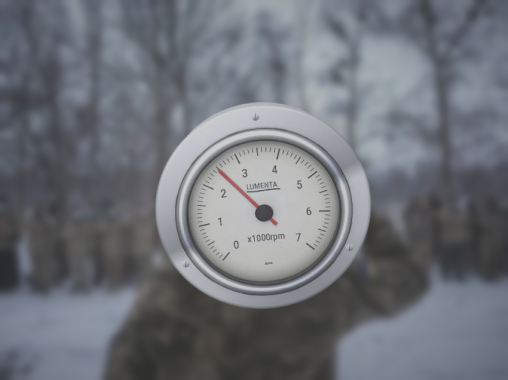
2500 rpm
